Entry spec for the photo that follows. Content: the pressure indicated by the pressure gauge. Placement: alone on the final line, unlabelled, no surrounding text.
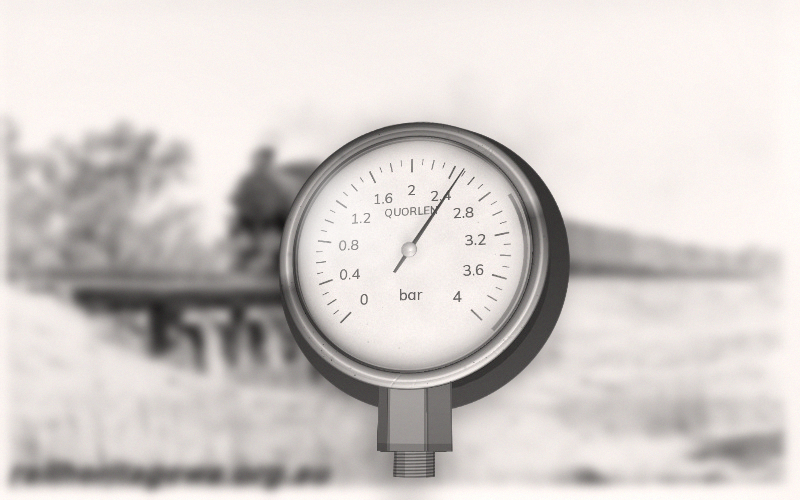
2.5 bar
